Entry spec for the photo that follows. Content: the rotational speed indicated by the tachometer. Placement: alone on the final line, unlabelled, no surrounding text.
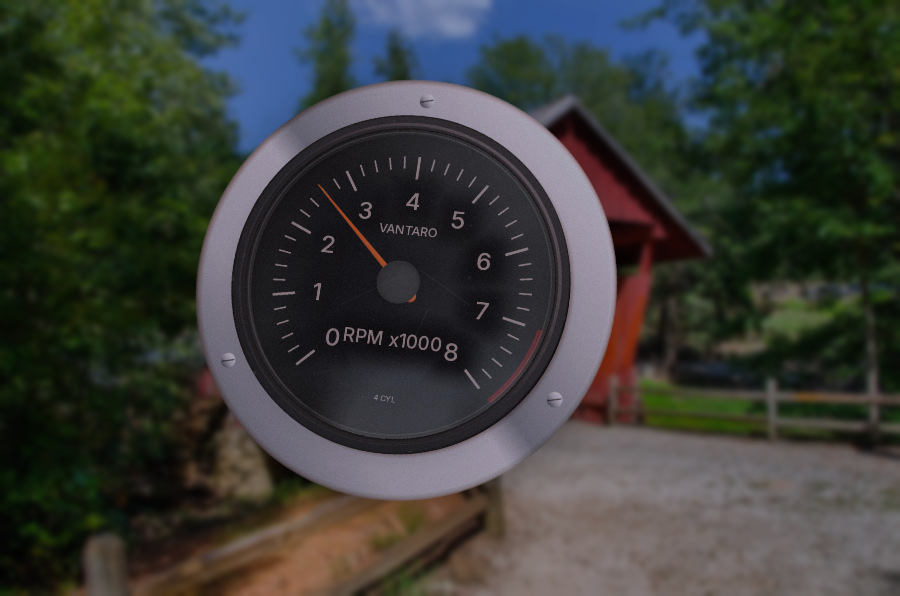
2600 rpm
